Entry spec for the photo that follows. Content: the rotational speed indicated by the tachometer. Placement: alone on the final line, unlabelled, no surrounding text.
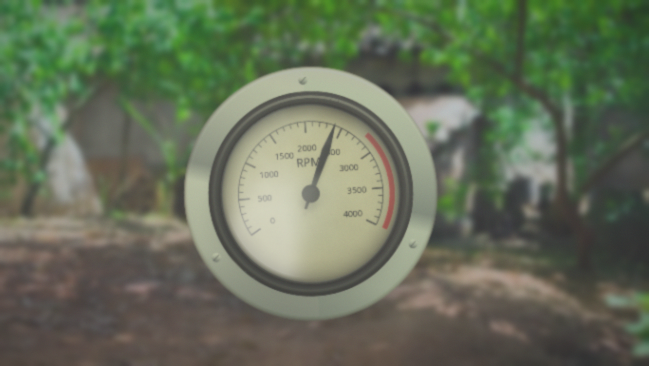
2400 rpm
